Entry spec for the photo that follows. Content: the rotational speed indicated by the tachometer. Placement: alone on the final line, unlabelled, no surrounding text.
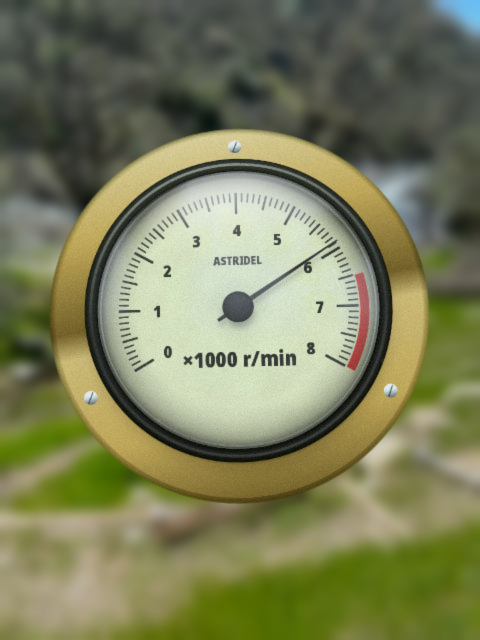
5900 rpm
